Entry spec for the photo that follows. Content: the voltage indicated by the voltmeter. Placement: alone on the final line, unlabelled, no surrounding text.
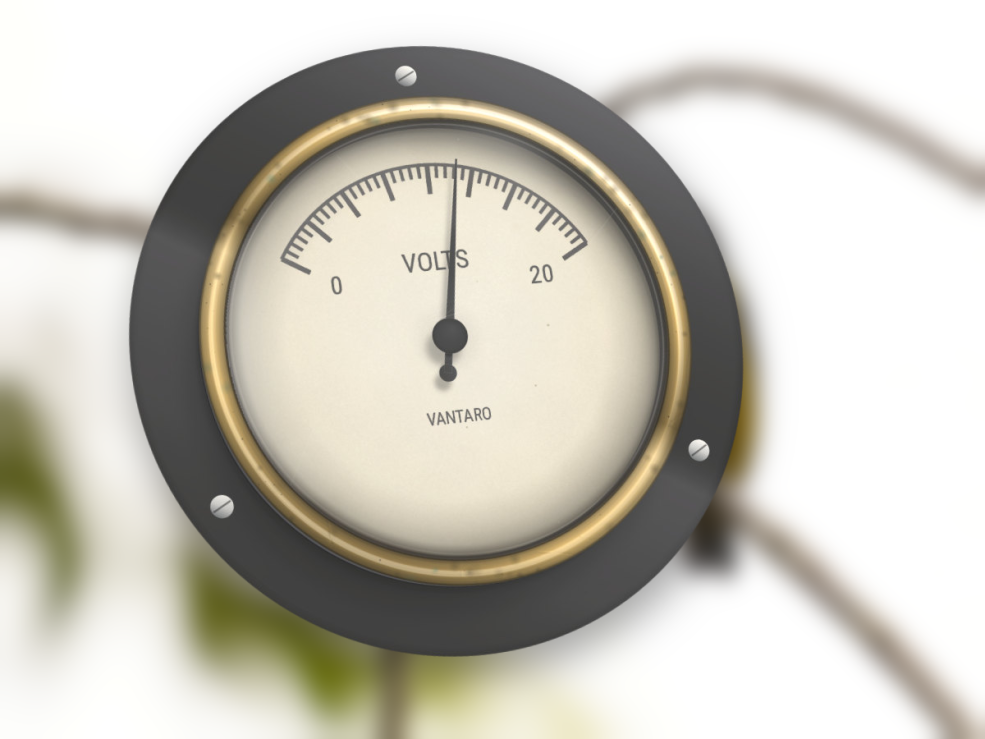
11.5 V
